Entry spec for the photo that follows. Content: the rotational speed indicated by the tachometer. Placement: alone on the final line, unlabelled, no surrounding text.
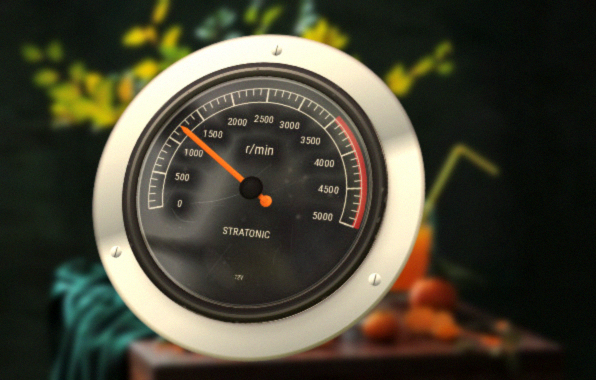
1200 rpm
